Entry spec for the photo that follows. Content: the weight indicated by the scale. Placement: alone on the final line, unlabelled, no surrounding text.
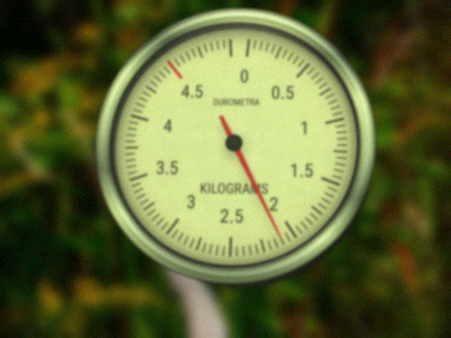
2.1 kg
